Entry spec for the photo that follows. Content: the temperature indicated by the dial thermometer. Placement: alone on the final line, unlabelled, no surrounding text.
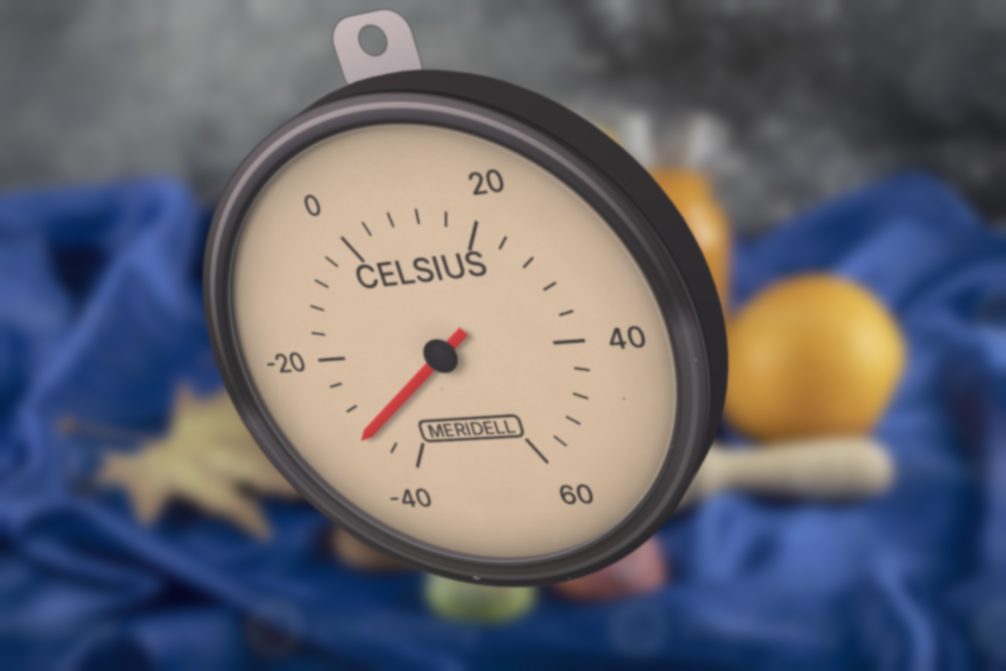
-32 °C
